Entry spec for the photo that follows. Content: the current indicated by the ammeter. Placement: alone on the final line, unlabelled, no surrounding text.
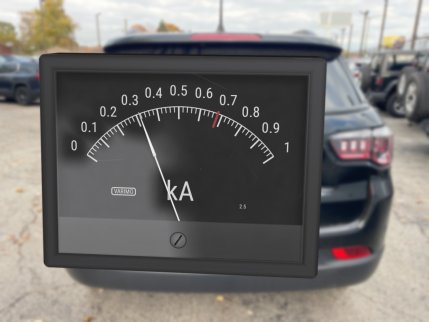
0.32 kA
